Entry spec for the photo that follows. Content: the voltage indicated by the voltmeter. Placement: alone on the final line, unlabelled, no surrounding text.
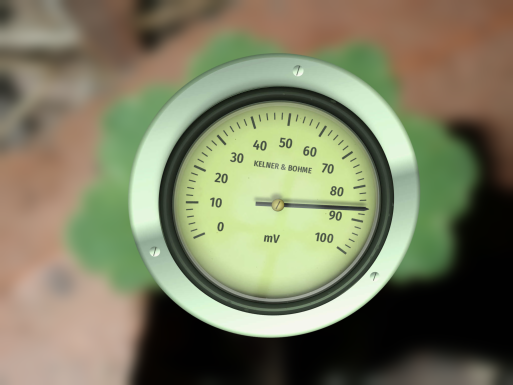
86 mV
